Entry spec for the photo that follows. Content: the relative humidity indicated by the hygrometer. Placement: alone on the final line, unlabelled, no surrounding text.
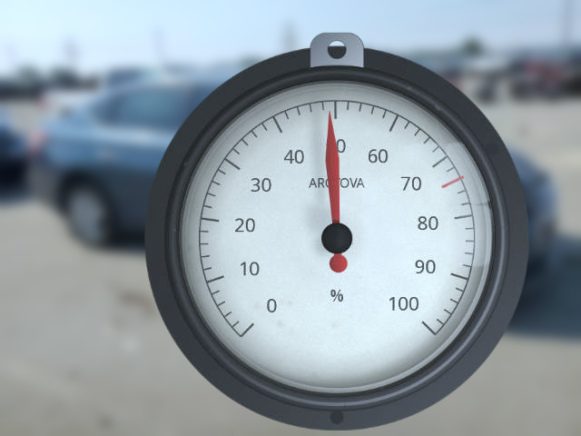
49 %
